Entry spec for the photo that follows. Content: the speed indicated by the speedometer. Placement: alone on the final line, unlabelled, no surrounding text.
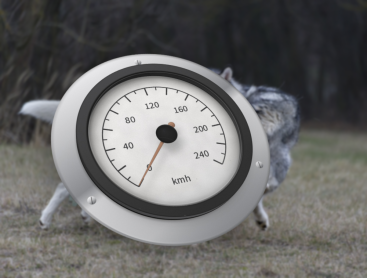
0 km/h
